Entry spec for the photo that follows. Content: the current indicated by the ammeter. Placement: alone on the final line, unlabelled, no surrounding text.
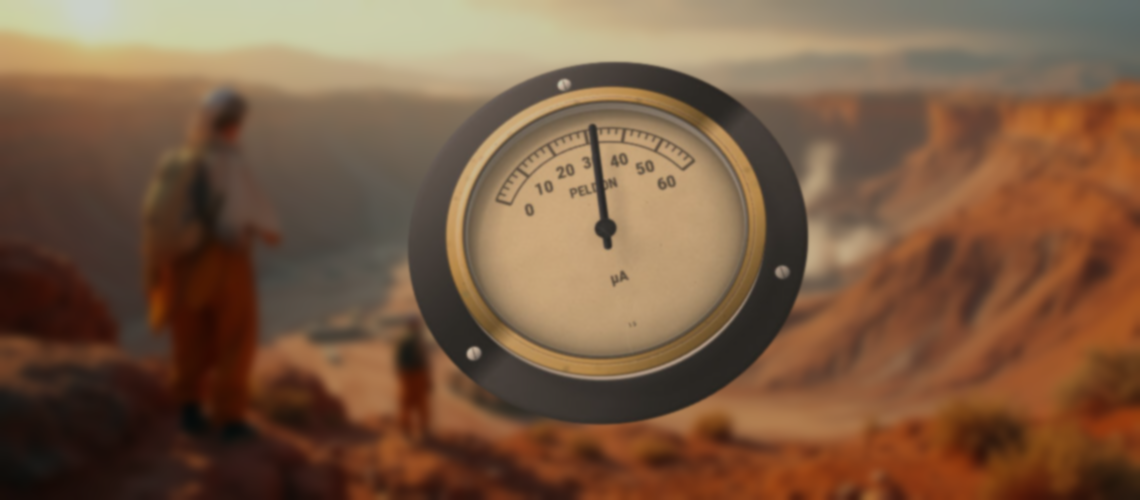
32 µA
